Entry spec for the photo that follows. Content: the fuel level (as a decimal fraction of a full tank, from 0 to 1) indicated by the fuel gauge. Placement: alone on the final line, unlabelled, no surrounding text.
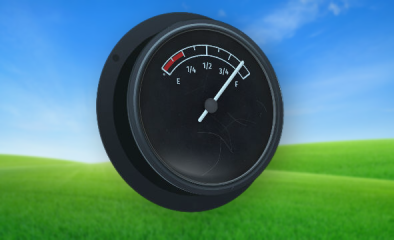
0.875
